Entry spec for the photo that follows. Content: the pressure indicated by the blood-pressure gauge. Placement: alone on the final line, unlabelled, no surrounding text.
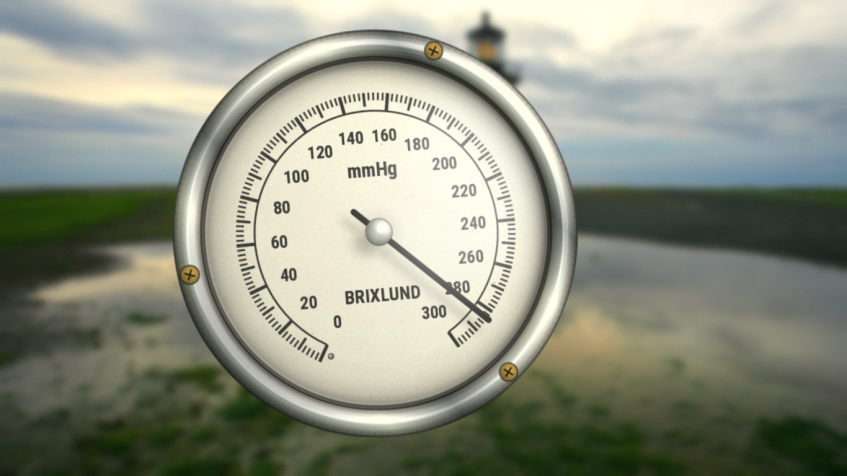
284 mmHg
